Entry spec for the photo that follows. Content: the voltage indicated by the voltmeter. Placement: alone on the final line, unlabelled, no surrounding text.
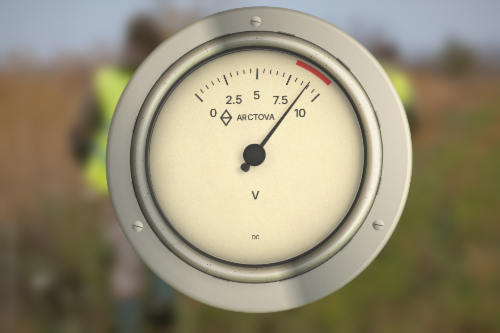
9 V
